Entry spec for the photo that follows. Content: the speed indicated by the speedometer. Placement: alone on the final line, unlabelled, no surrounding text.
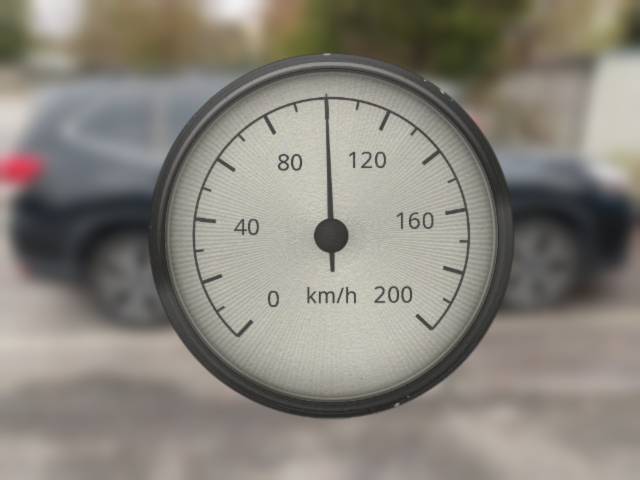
100 km/h
